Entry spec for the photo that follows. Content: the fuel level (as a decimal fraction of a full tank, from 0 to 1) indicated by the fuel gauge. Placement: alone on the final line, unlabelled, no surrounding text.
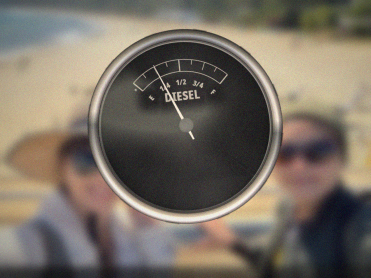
0.25
